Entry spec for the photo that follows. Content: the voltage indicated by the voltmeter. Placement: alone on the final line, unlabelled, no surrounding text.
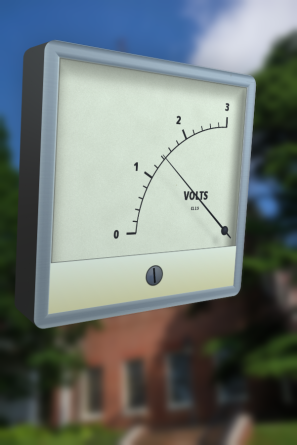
1.4 V
